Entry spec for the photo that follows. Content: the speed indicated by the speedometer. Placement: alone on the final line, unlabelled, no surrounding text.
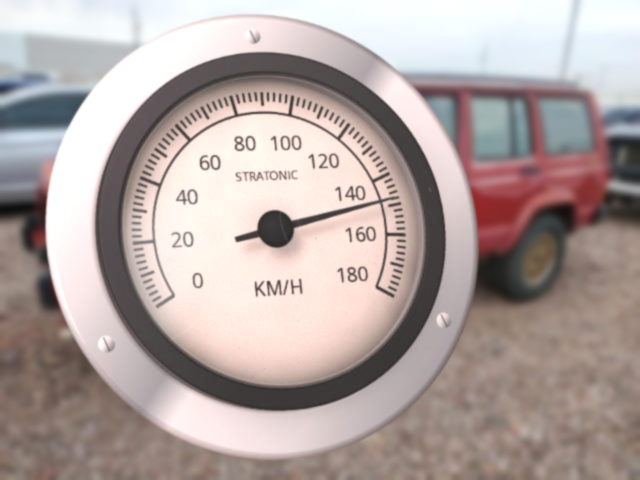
148 km/h
